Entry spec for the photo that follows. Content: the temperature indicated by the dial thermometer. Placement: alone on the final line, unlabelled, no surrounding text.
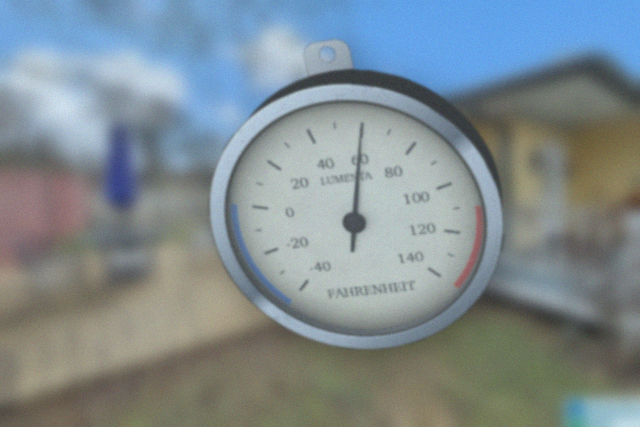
60 °F
